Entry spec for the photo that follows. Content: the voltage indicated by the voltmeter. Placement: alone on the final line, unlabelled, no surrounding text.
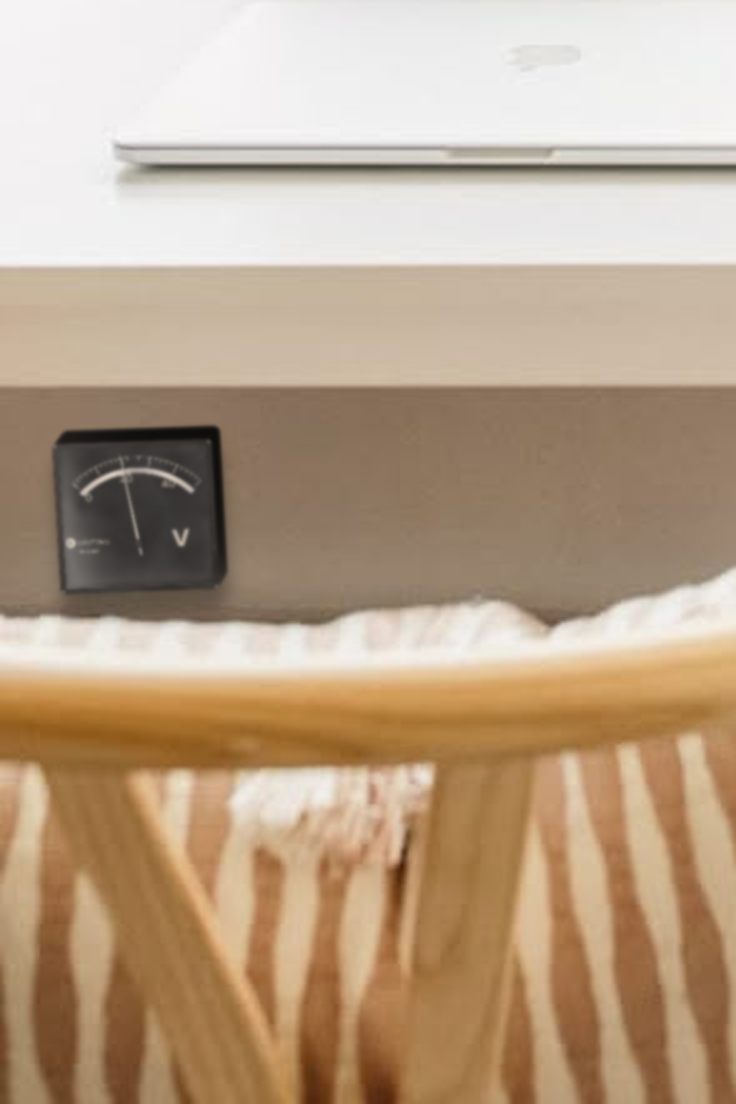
20 V
